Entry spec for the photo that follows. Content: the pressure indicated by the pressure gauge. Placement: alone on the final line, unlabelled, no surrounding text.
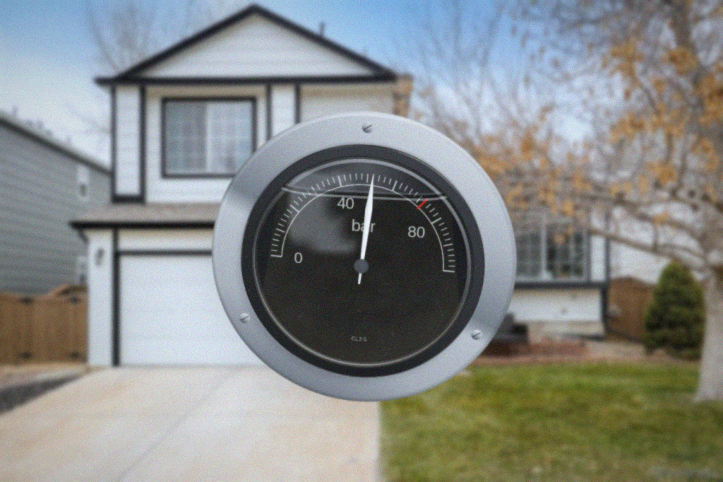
52 bar
